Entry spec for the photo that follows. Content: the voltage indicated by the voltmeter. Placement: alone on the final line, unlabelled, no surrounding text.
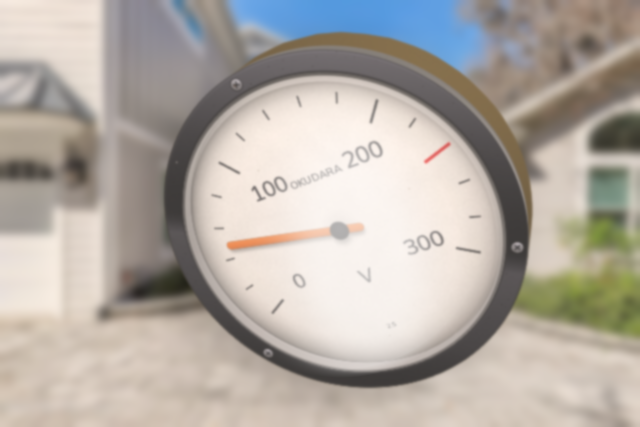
50 V
